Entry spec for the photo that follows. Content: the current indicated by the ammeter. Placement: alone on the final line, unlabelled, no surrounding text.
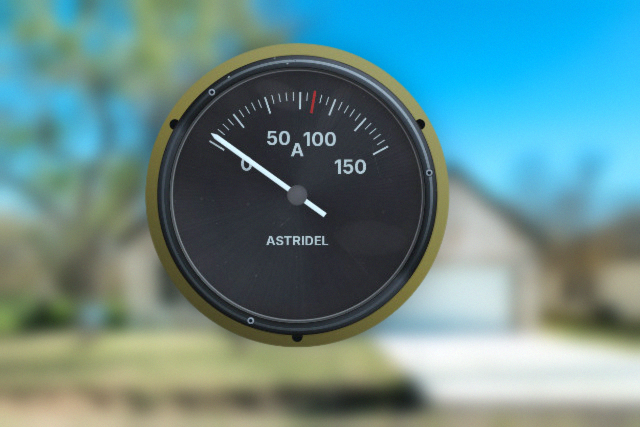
5 A
